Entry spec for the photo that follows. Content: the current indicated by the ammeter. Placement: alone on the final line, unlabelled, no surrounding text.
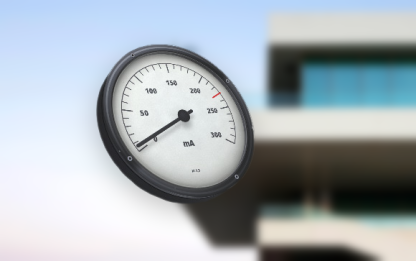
5 mA
